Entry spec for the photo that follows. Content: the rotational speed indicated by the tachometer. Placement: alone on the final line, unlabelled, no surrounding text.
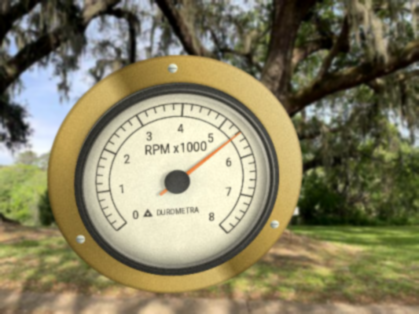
5400 rpm
